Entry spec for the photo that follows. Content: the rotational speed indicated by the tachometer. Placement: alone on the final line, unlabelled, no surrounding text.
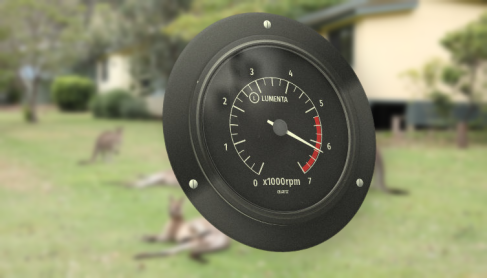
6250 rpm
